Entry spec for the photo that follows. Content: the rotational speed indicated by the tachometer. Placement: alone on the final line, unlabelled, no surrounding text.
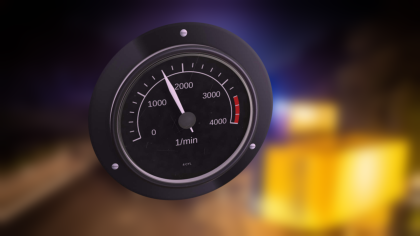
1600 rpm
